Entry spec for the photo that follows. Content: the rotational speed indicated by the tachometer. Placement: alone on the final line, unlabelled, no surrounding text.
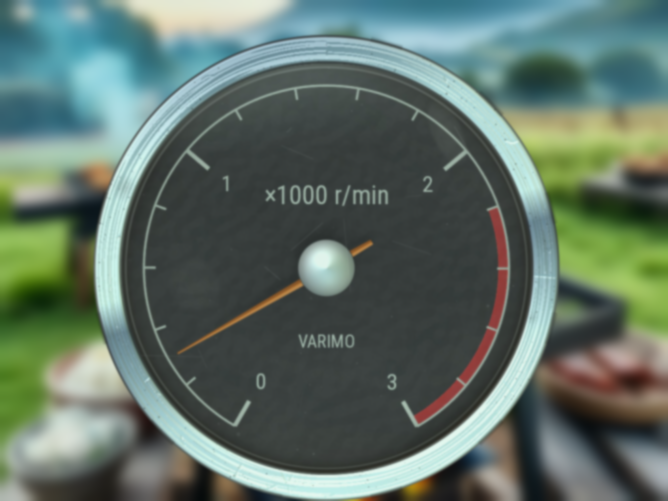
300 rpm
